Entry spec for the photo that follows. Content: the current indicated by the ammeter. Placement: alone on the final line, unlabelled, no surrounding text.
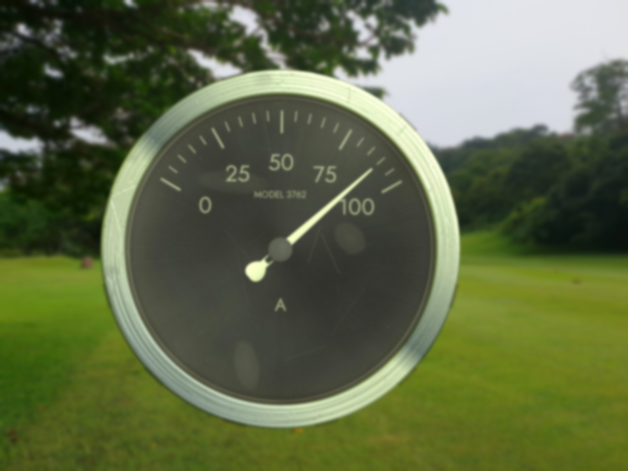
90 A
